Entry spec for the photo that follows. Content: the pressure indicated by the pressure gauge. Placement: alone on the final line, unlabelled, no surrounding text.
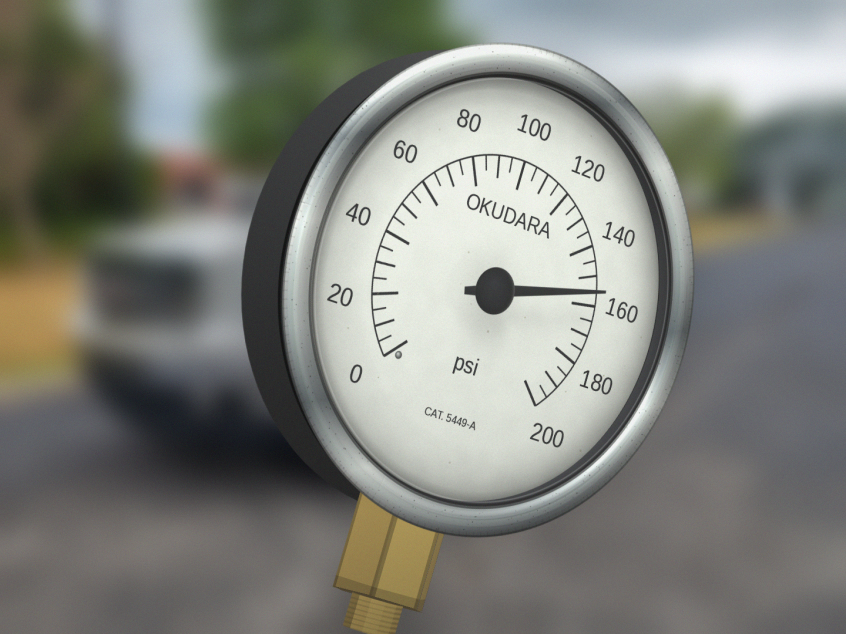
155 psi
